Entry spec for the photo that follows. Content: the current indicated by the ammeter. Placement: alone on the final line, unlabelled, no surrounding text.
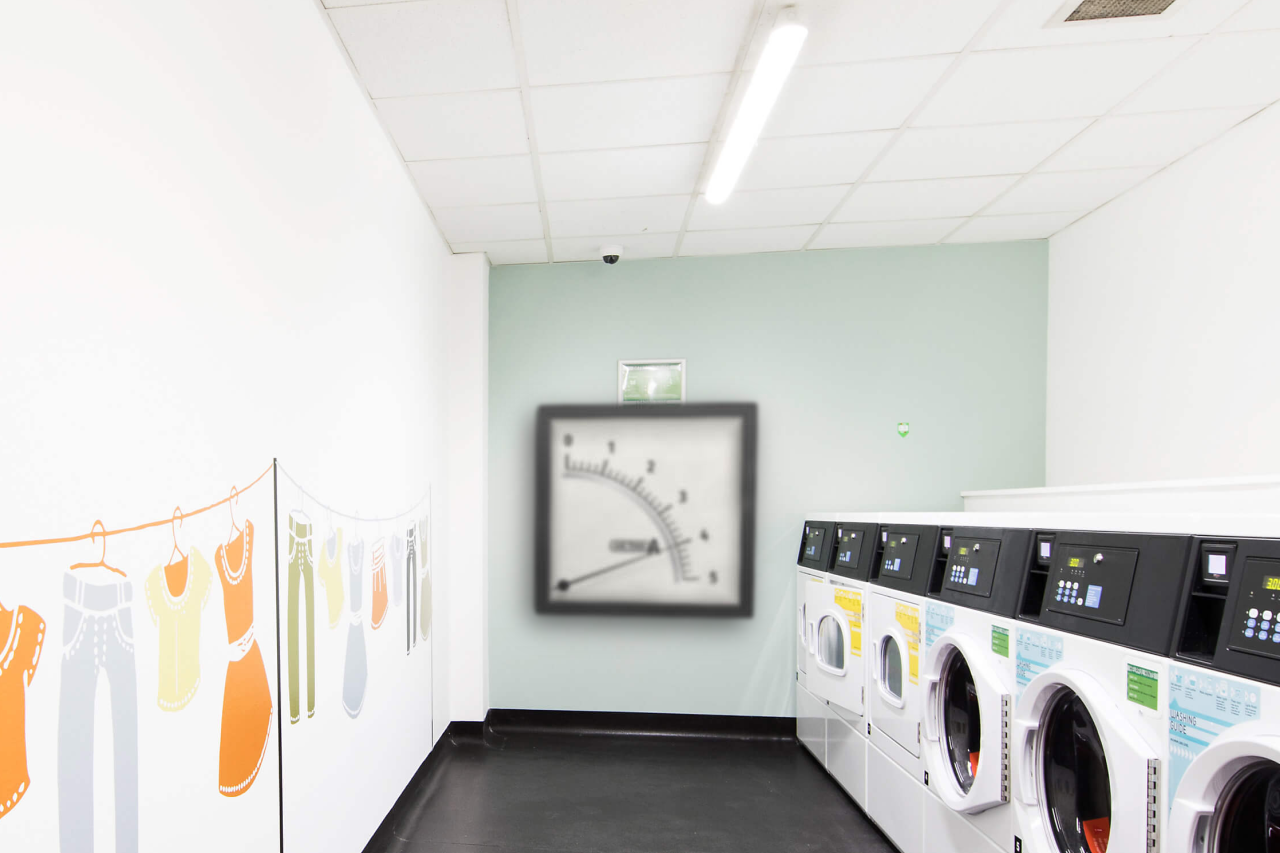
4 A
